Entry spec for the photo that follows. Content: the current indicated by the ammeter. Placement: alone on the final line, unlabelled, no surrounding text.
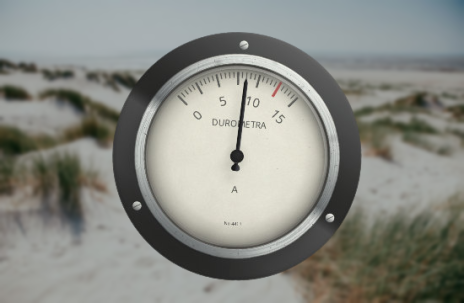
8.5 A
